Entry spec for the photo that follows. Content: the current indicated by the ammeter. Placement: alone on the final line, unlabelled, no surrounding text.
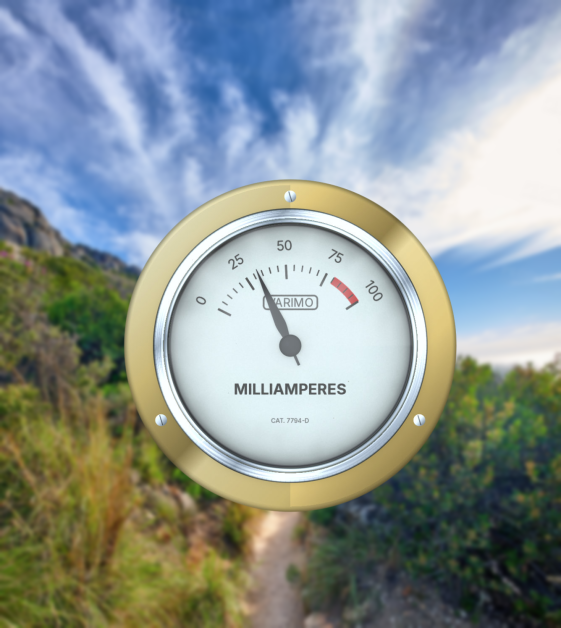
32.5 mA
